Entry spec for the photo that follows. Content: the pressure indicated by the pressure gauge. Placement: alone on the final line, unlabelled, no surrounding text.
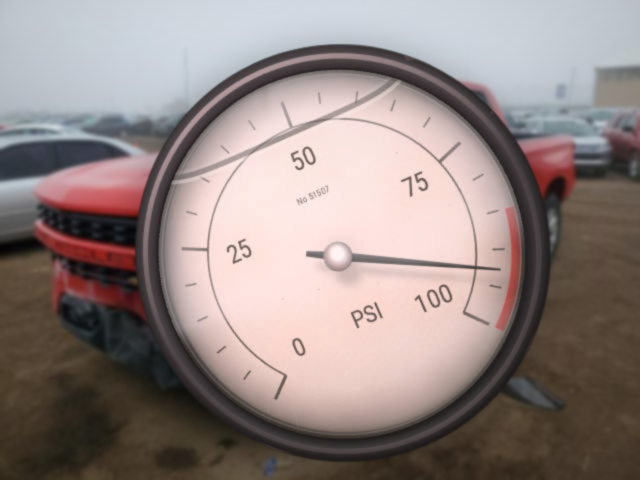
92.5 psi
